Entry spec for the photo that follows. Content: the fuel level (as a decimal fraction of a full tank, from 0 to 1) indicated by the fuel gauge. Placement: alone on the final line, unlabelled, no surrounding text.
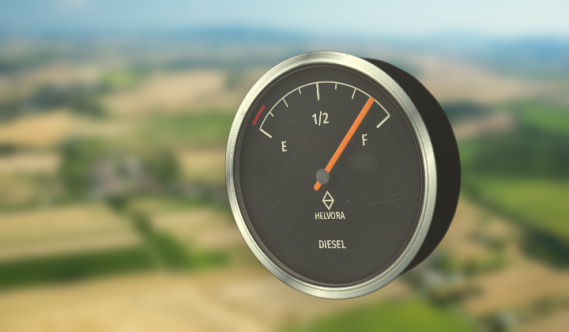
0.875
